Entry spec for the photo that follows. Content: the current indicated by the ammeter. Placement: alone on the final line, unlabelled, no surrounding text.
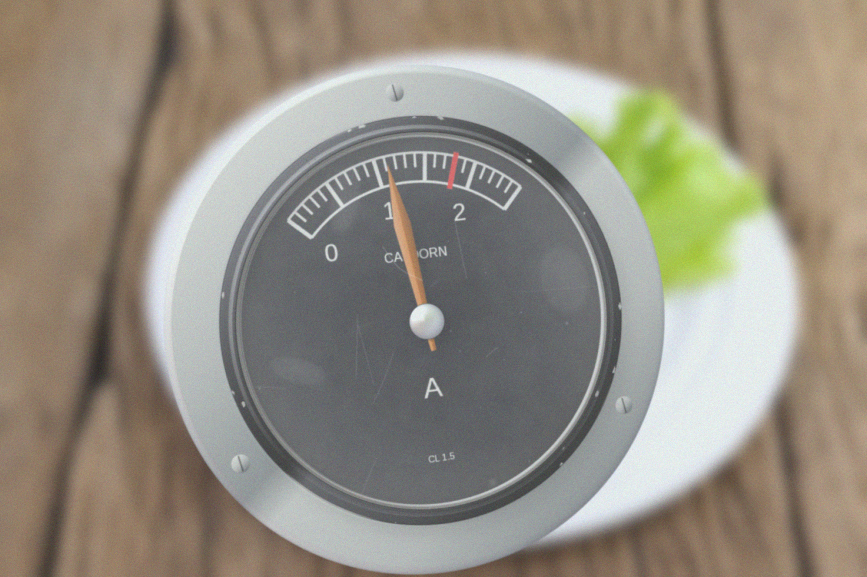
1.1 A
